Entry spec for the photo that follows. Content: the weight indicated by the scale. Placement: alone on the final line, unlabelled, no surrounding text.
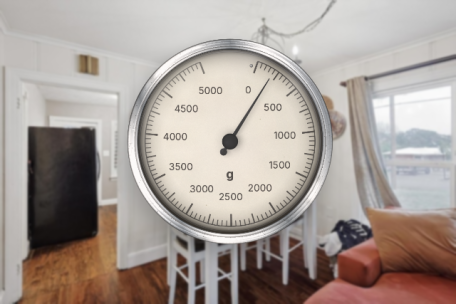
200 g
